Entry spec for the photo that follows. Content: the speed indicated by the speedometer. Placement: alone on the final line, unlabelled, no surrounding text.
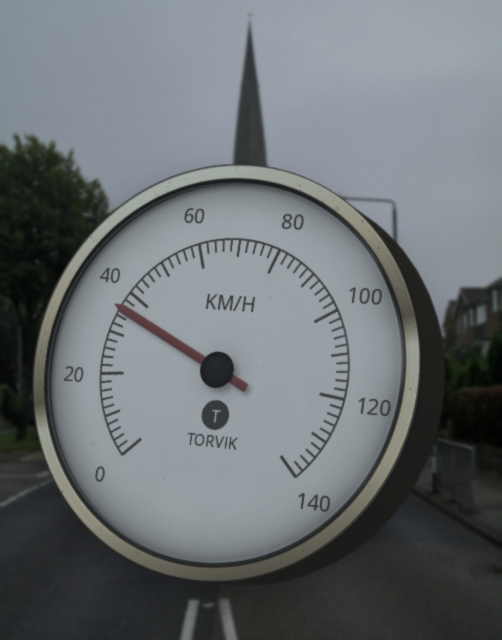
36 km/h
